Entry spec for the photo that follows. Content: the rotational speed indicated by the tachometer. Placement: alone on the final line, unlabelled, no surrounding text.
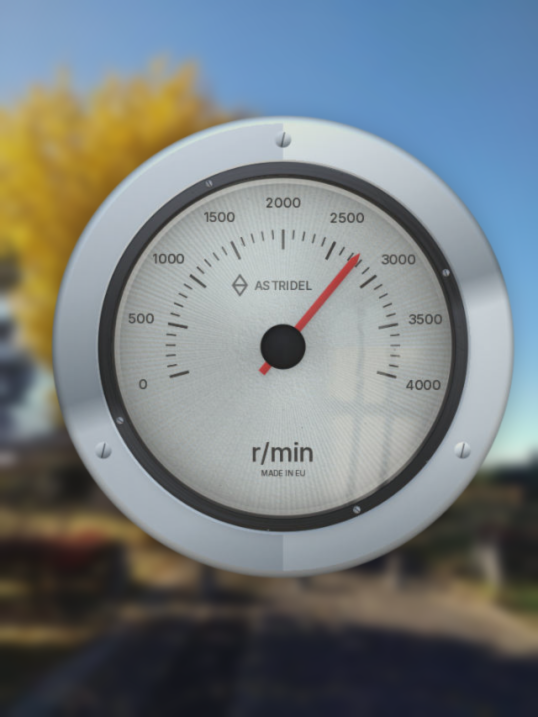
2750 rpm
